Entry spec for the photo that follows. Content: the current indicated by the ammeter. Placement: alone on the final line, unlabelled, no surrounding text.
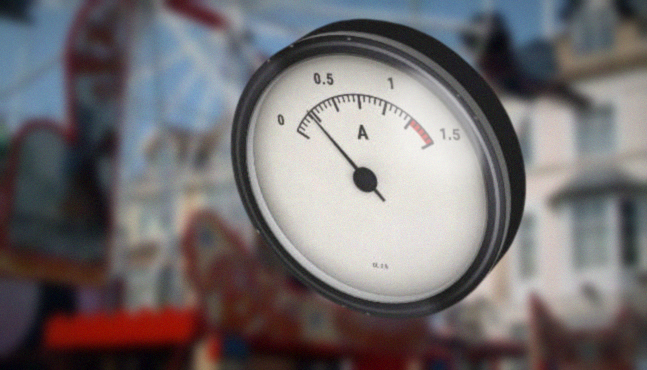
0.25 A
